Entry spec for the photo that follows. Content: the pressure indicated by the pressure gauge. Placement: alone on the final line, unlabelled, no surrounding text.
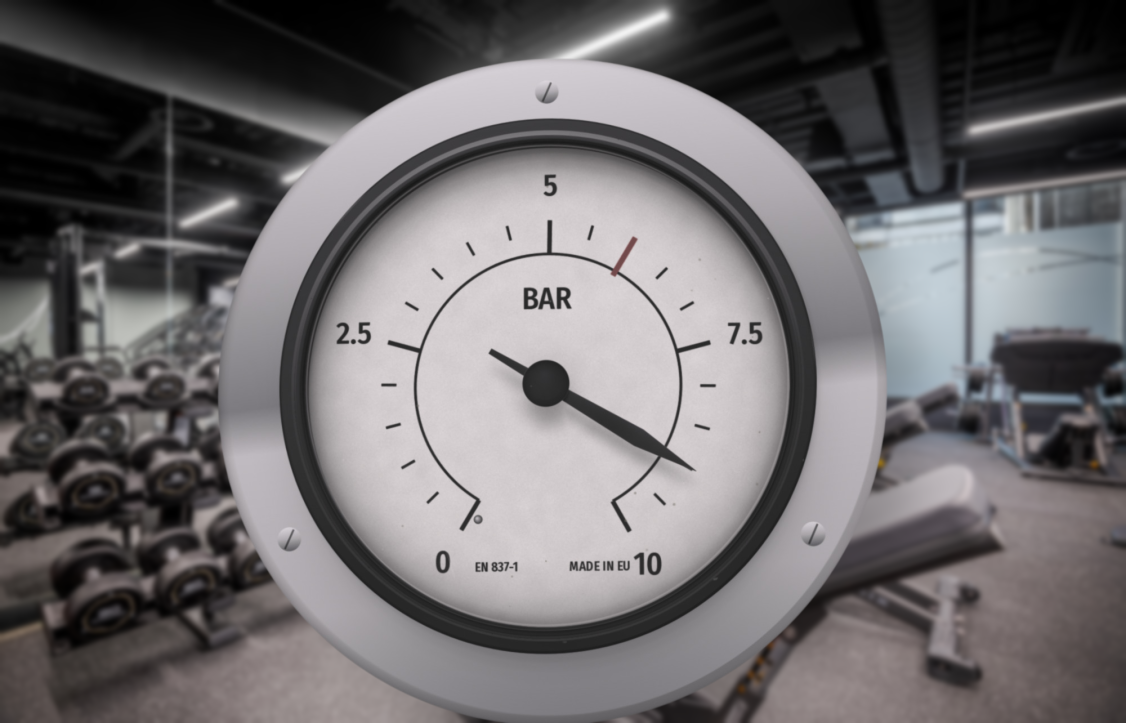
9 bar
